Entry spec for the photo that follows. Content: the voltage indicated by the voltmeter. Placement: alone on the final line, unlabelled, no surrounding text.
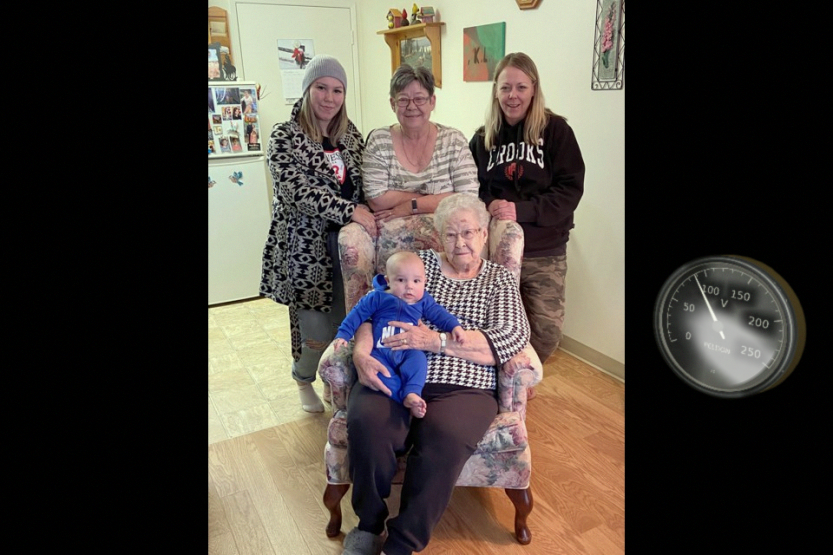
90 V
